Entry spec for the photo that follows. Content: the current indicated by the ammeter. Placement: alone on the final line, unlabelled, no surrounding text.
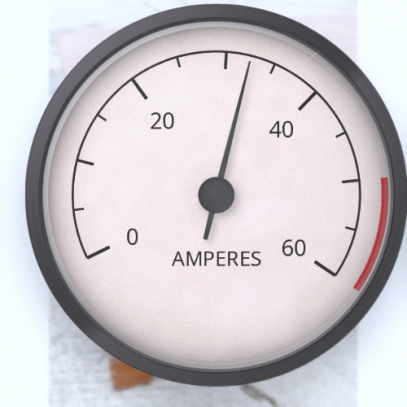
32.5 A
